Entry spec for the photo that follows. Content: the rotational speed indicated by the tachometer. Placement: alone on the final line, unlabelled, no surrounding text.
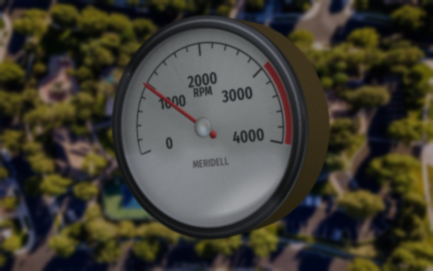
1000 rpm
